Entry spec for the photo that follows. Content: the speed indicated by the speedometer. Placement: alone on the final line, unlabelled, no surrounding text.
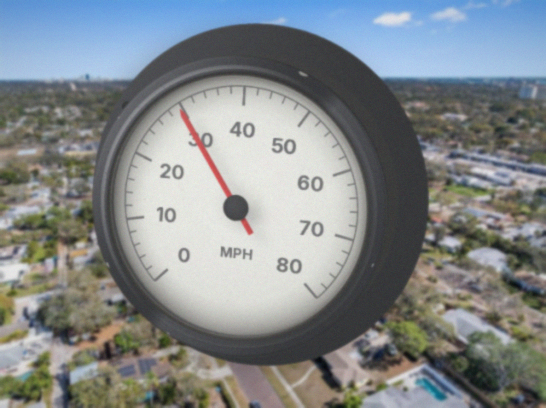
30 mph
